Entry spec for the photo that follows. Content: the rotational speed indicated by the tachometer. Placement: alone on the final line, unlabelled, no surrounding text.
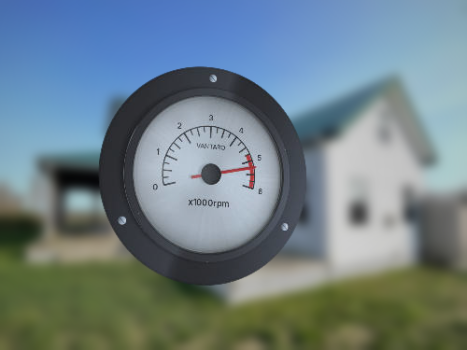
5250 rpm
